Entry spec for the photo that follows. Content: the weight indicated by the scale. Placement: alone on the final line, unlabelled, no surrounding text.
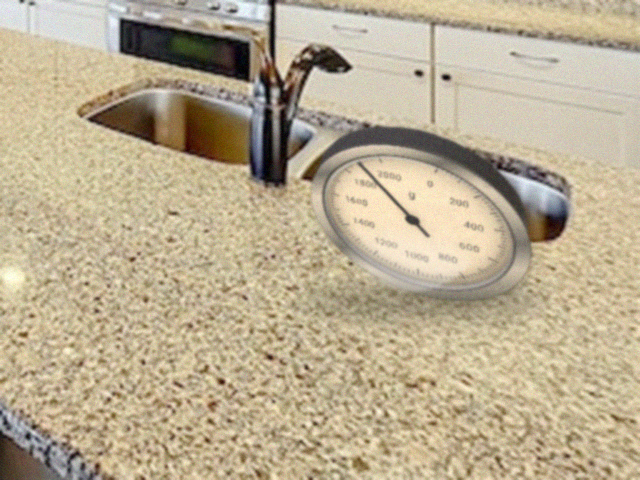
1900 g
